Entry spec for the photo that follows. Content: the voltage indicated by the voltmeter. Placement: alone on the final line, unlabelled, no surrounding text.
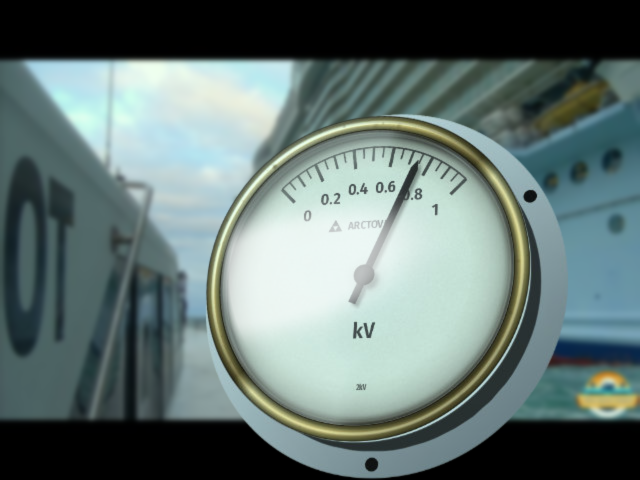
0.75 kV
